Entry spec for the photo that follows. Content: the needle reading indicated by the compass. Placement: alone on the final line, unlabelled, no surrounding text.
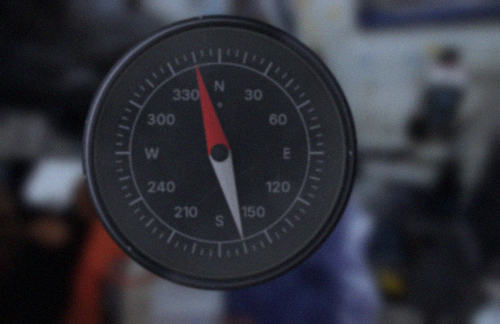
345 °
